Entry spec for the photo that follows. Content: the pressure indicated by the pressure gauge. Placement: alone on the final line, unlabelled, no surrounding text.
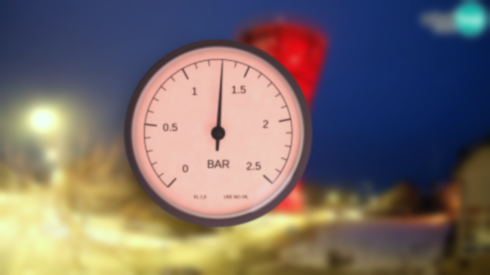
1.3 bar
